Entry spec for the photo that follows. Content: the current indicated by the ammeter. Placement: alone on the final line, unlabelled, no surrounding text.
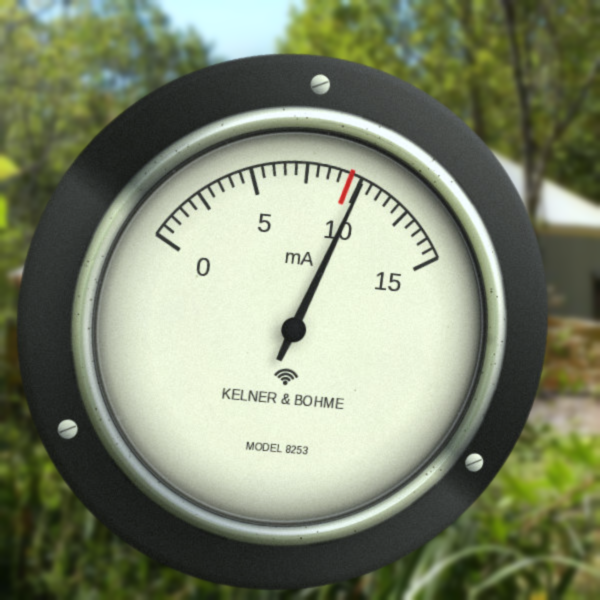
10 mA
